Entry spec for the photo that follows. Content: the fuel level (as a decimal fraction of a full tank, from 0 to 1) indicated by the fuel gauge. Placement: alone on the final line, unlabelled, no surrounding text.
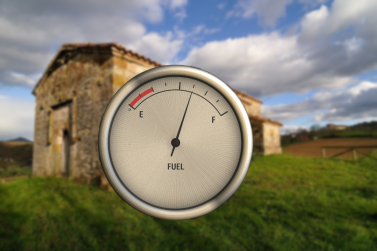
0.625
